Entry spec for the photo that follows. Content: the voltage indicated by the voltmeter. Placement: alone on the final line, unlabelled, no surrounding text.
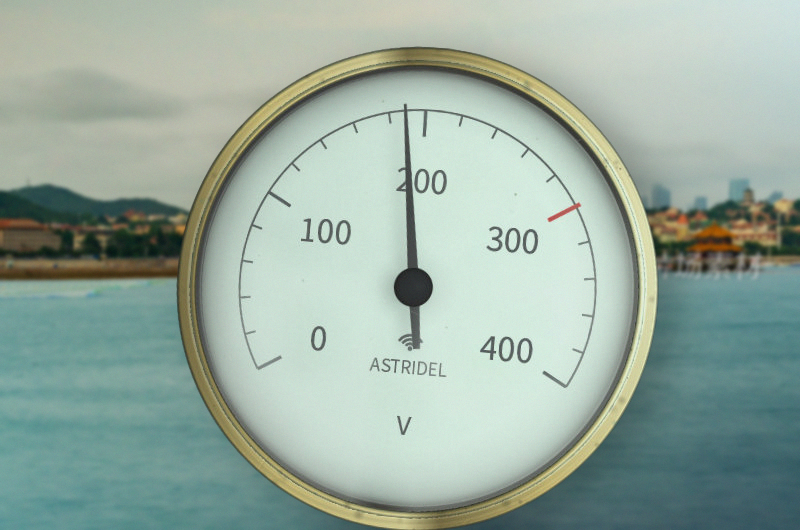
190 V
